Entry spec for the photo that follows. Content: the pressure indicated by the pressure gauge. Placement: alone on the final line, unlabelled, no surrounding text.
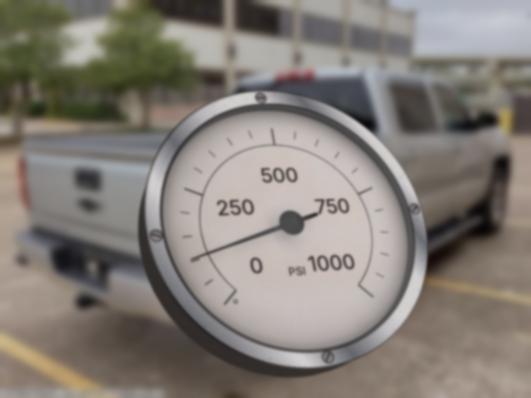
100 psi
